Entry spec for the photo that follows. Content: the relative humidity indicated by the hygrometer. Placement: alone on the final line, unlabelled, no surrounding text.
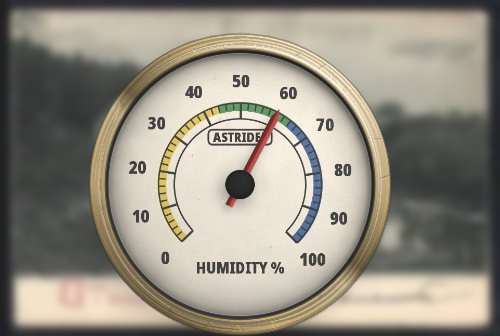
60 %
